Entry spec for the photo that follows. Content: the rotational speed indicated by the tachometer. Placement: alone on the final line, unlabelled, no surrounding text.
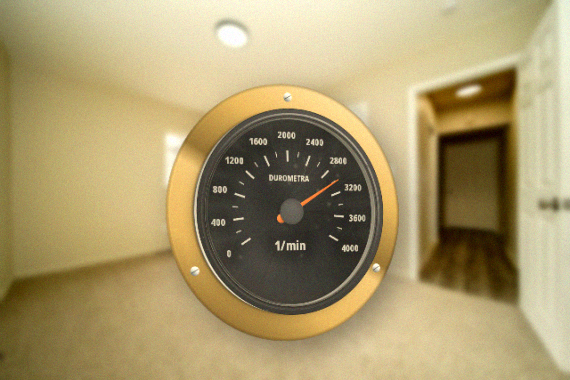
3000 rpm
